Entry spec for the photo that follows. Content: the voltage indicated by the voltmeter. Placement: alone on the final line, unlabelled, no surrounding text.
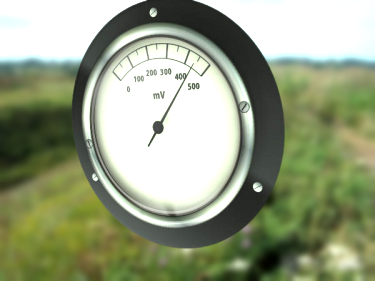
450 mV
